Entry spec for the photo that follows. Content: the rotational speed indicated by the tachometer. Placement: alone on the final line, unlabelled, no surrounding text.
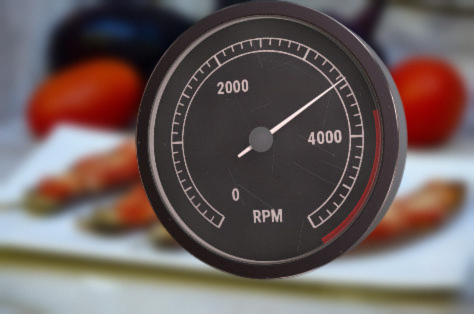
3450 rpm
